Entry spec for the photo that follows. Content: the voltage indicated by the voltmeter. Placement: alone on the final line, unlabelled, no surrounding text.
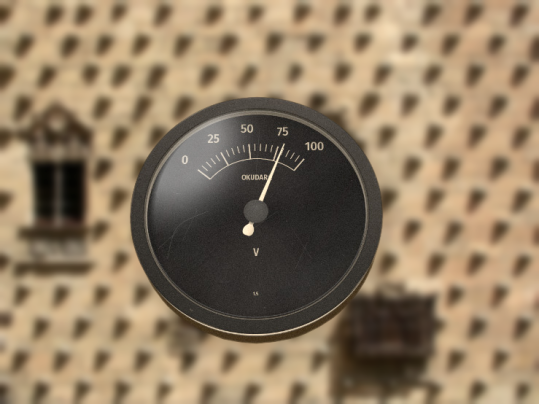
80 V
